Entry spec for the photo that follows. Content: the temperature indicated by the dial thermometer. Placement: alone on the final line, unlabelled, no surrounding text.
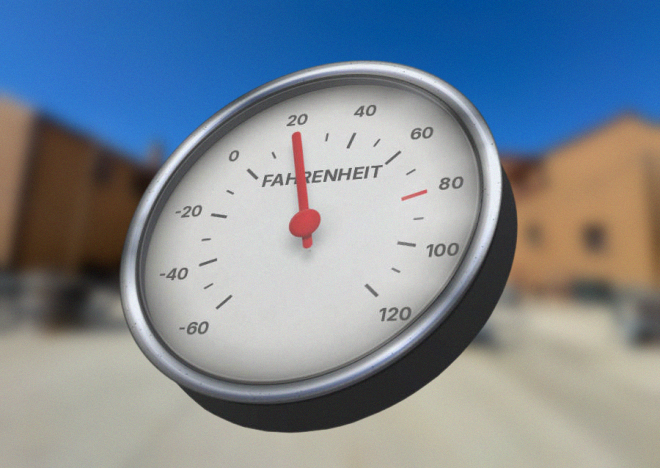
20 °F
